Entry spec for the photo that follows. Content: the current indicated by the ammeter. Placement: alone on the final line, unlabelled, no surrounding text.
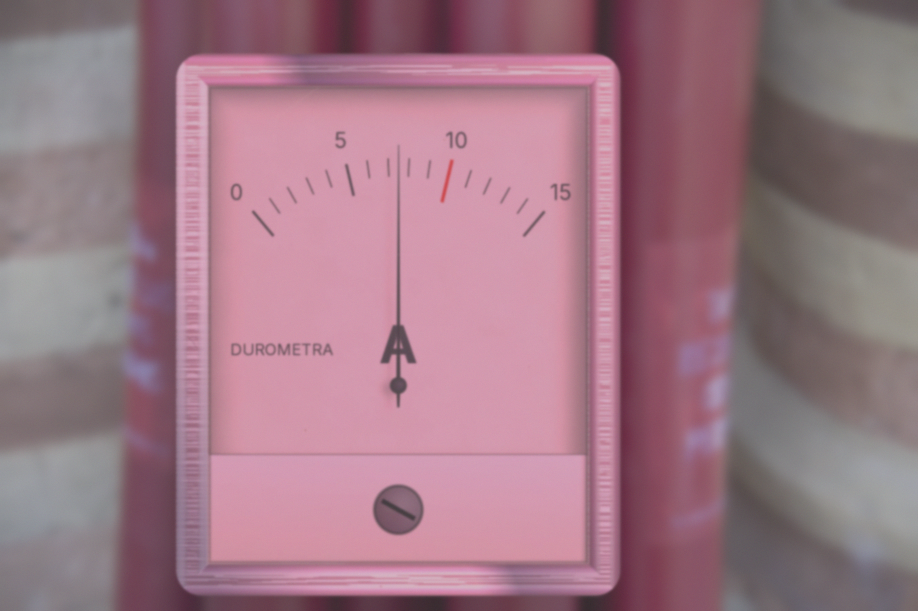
7.5 A
